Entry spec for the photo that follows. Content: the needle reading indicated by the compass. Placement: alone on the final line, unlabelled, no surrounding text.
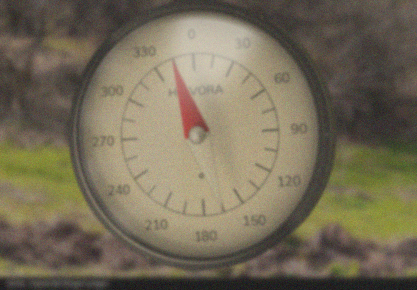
345 °
